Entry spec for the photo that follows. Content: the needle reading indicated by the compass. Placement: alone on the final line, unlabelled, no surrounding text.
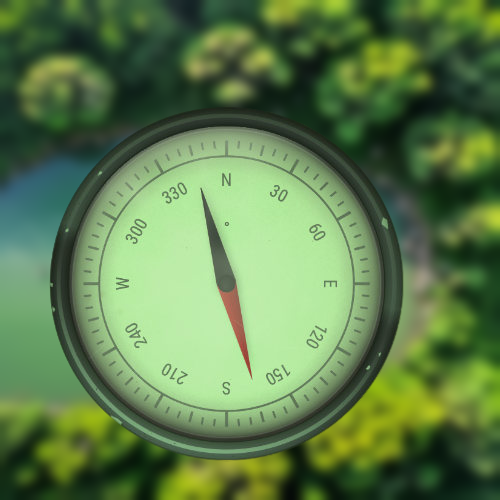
165 °
